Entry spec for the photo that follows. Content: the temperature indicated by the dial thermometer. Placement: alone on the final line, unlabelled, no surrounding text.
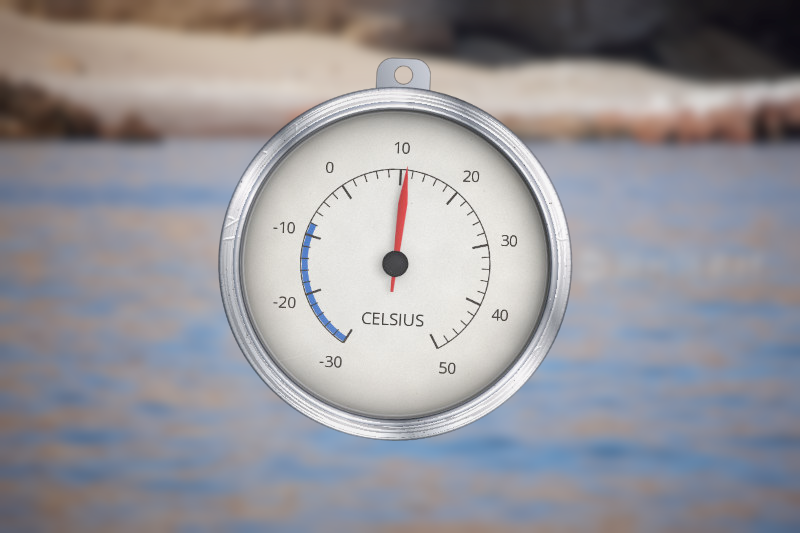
11 °C
